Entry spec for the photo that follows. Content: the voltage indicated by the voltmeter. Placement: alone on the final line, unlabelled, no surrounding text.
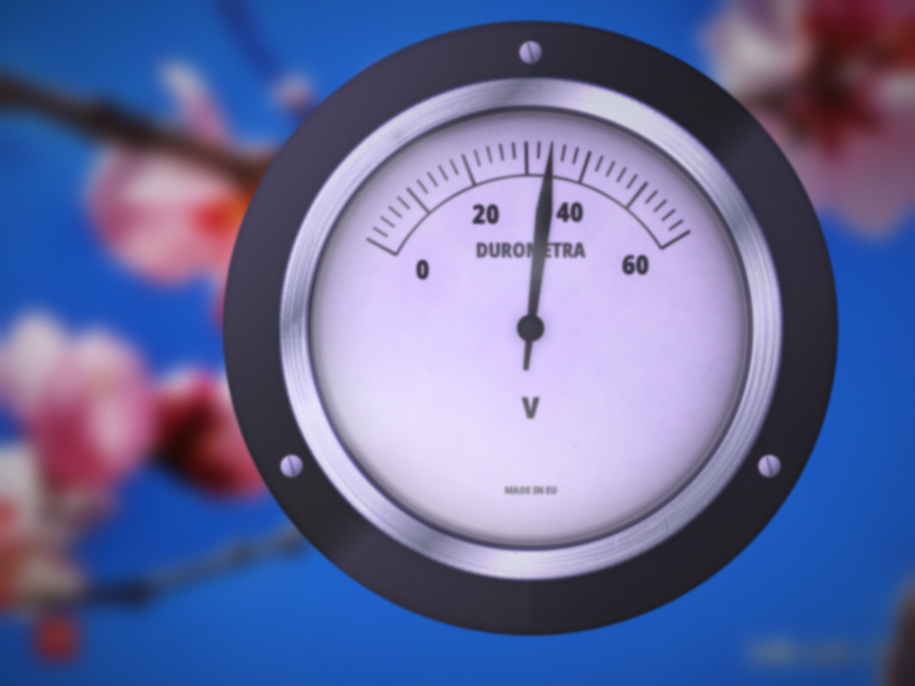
34 V
